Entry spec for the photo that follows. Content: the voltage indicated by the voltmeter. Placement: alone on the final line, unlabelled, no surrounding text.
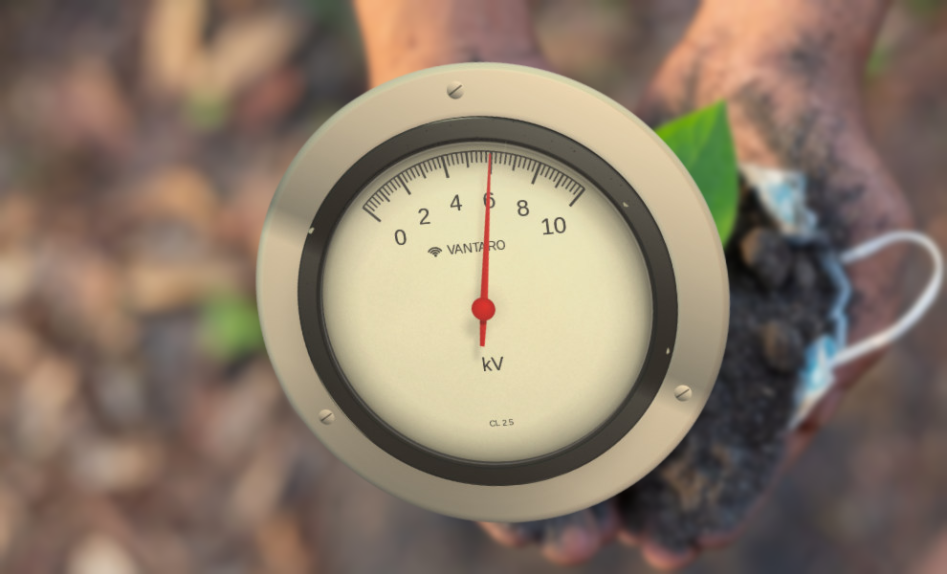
6 kV
